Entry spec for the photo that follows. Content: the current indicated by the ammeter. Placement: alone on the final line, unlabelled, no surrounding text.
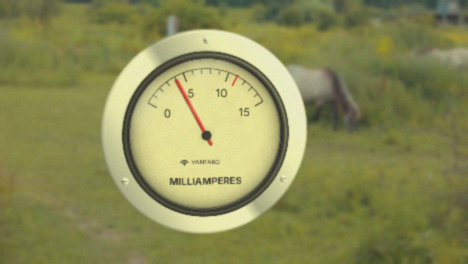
4 mA
